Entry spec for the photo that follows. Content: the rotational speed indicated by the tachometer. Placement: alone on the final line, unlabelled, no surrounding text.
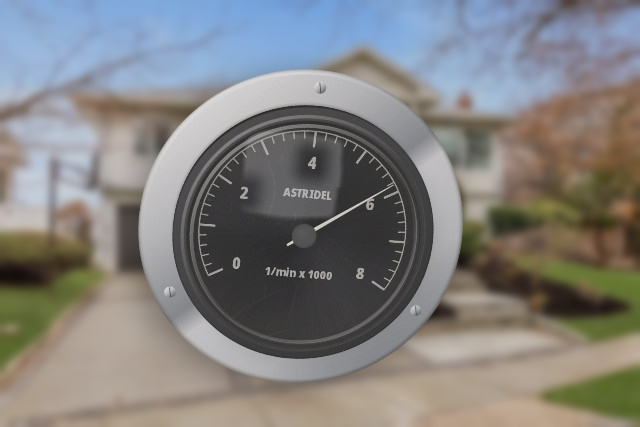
5800 rpm
